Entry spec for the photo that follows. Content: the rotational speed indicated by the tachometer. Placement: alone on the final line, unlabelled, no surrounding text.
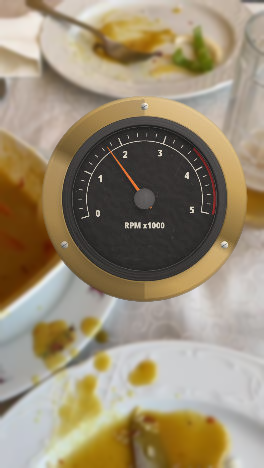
1700 rpm
